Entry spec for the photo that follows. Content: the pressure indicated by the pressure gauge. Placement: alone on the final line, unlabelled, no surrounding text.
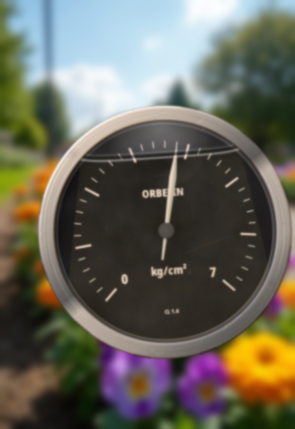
3.8 kg/cm²
